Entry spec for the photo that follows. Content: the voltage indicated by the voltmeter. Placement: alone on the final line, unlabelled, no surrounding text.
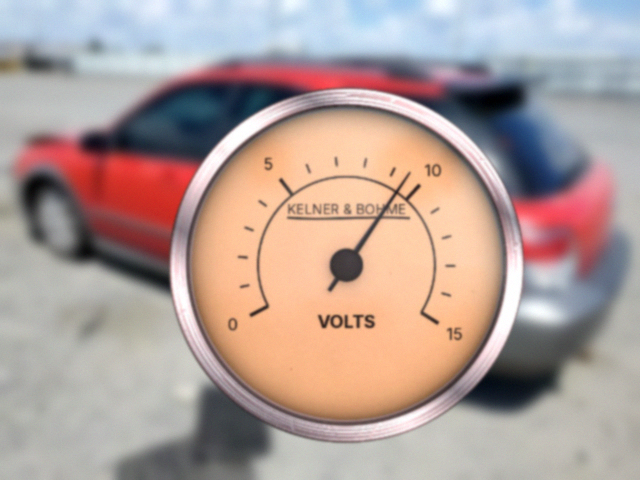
9.5 V
